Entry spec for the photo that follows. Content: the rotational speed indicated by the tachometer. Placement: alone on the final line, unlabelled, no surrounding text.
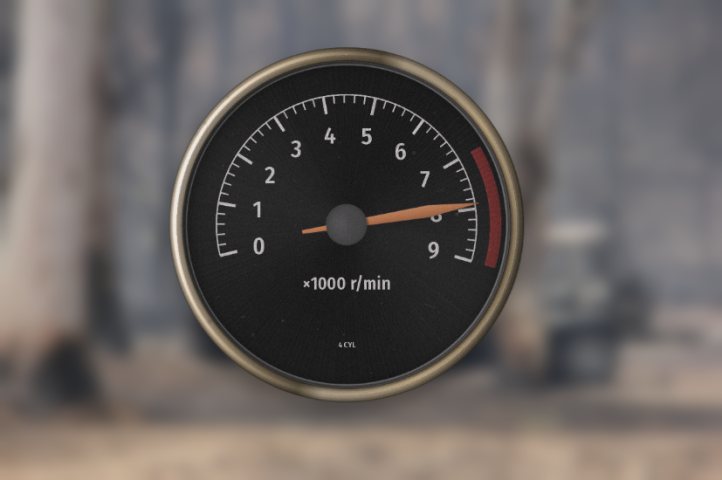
7900 rpm
